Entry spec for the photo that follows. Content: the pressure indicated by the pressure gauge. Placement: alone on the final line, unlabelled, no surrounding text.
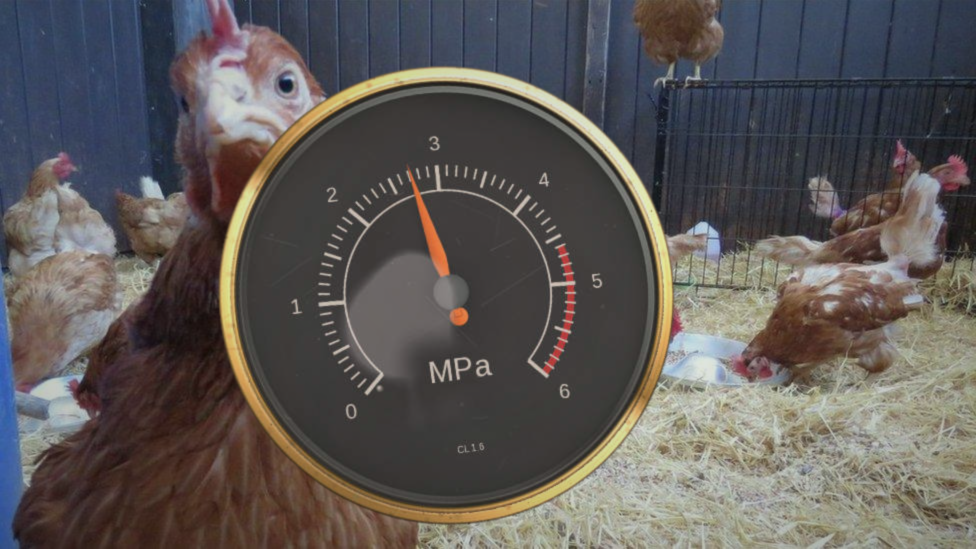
2.7 MPa
